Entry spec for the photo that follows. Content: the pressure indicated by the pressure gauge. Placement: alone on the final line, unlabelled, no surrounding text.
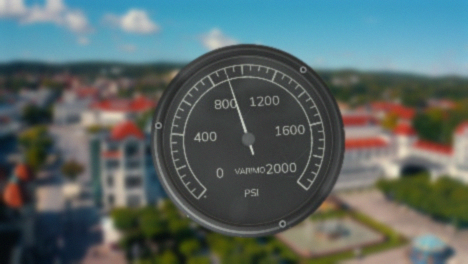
900 psi
